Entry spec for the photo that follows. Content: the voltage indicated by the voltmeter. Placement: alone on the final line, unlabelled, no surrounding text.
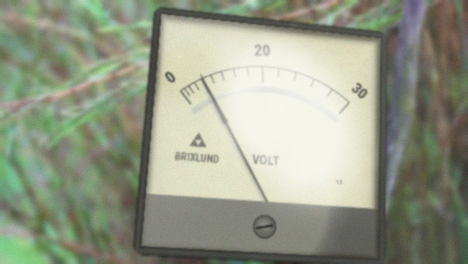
10 V
